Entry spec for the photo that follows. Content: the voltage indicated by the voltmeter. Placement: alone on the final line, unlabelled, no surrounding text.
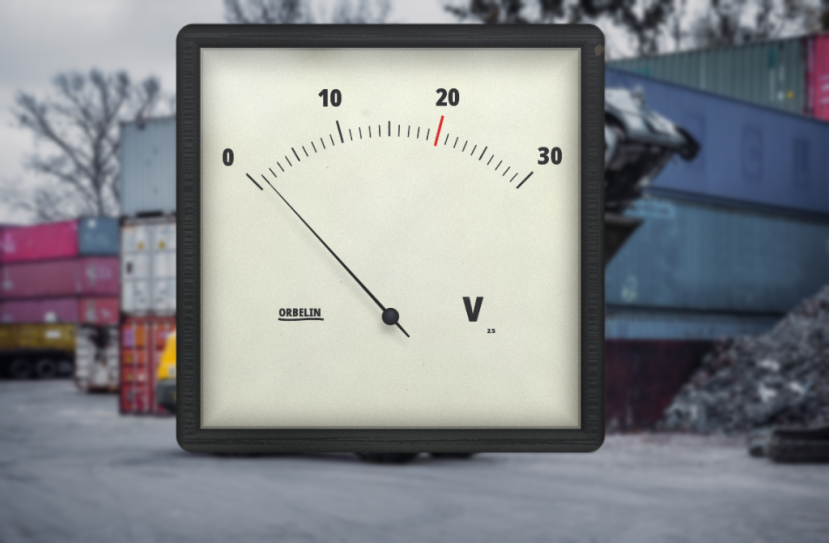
1 V
